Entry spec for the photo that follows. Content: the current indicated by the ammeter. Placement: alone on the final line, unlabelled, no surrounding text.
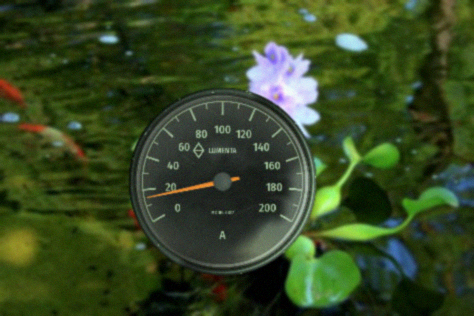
15 A
